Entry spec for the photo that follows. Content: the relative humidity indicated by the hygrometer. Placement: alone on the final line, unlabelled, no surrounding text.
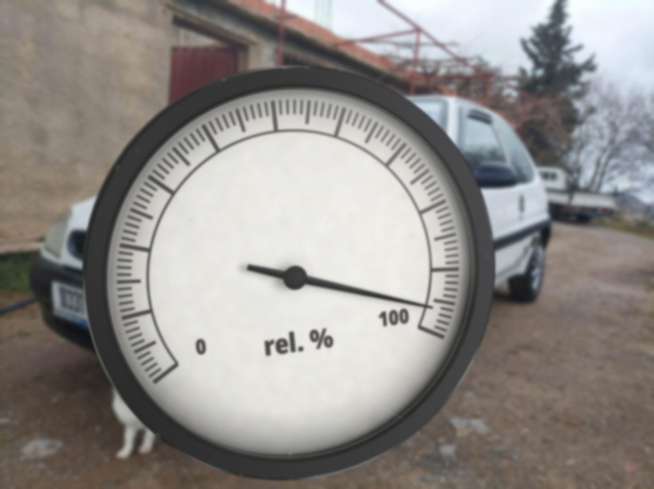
96 %
